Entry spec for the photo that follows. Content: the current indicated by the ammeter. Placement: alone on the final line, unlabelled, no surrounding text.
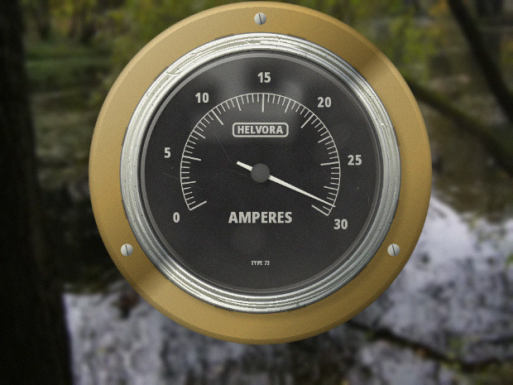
29 A
